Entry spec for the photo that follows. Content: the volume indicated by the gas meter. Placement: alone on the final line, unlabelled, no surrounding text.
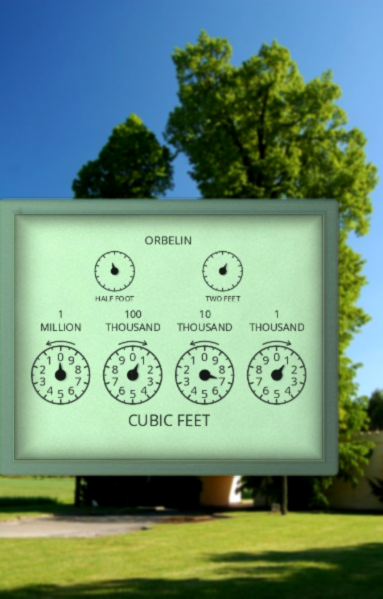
7100 ft³
